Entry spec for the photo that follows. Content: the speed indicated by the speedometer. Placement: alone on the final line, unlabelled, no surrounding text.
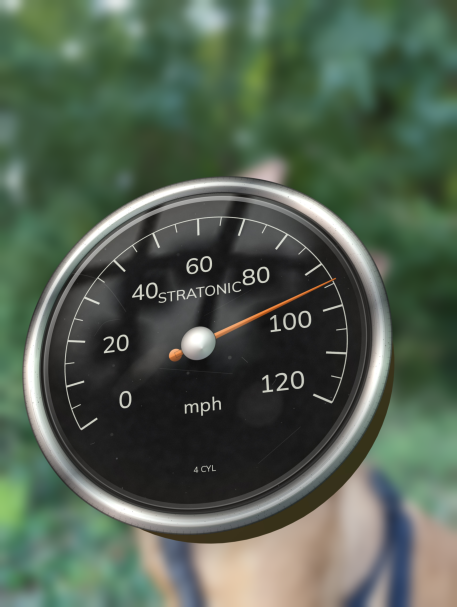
95 mph
